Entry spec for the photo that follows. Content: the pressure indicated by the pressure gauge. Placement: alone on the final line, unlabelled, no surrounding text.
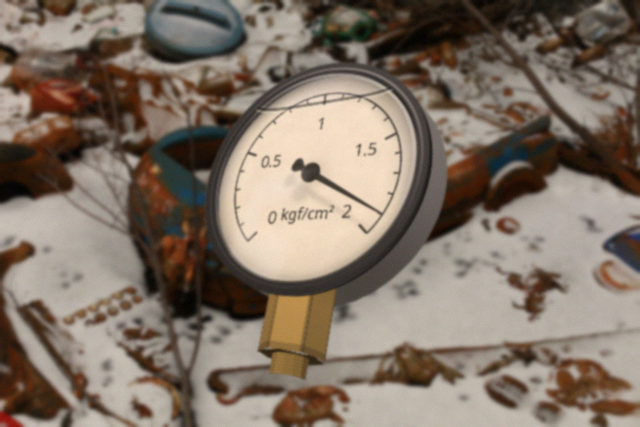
1.9 kg/cm²
